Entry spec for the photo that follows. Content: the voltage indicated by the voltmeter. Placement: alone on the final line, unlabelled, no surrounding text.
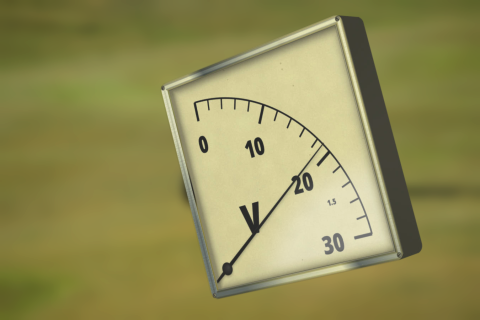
19 V
